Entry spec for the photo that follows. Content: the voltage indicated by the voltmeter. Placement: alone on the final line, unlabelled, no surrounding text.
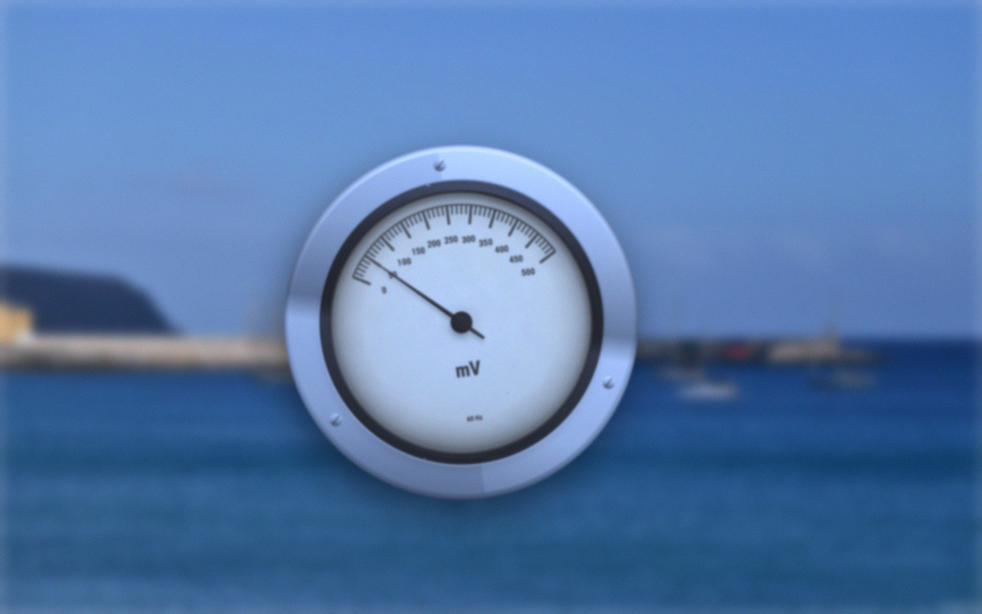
50 mV
